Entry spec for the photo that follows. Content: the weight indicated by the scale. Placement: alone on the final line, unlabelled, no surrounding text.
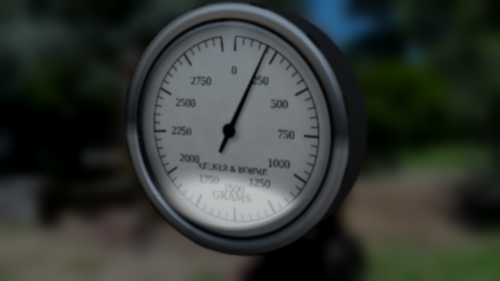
200 g
